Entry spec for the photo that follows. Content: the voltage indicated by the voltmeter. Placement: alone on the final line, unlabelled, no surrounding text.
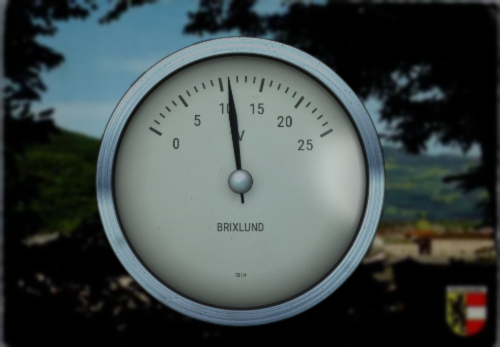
11 V
